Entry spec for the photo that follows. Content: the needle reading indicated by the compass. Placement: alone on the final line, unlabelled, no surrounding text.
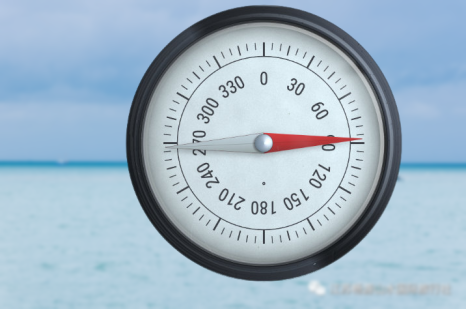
87.5 °
